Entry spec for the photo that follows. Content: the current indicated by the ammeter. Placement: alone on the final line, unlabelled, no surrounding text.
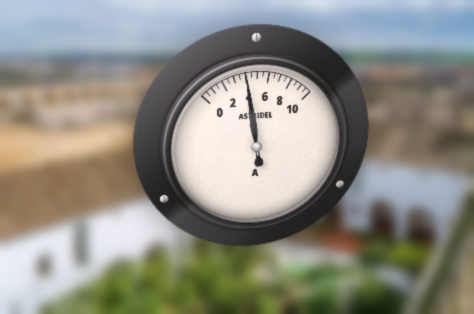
4 A
